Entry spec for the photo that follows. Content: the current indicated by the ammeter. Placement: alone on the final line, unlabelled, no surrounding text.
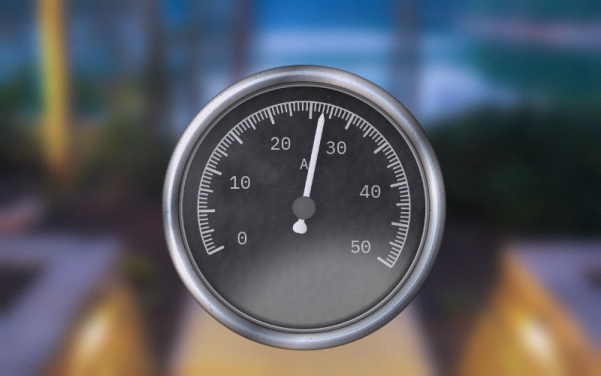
26.5 A
